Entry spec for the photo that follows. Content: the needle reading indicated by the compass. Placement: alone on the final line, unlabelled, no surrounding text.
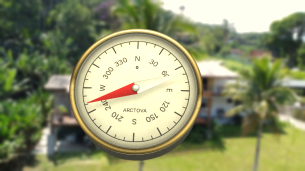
250 °
